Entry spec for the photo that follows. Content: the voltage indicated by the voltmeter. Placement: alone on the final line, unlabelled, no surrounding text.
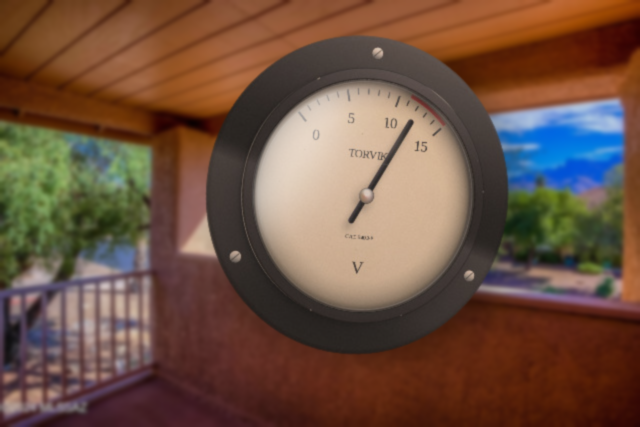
12 V
